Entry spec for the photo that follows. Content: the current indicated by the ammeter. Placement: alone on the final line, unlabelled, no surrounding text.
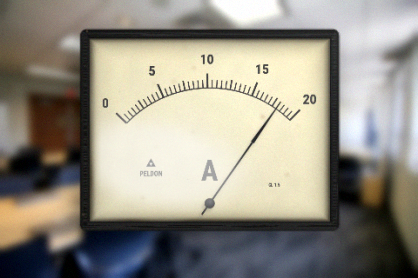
18 A
